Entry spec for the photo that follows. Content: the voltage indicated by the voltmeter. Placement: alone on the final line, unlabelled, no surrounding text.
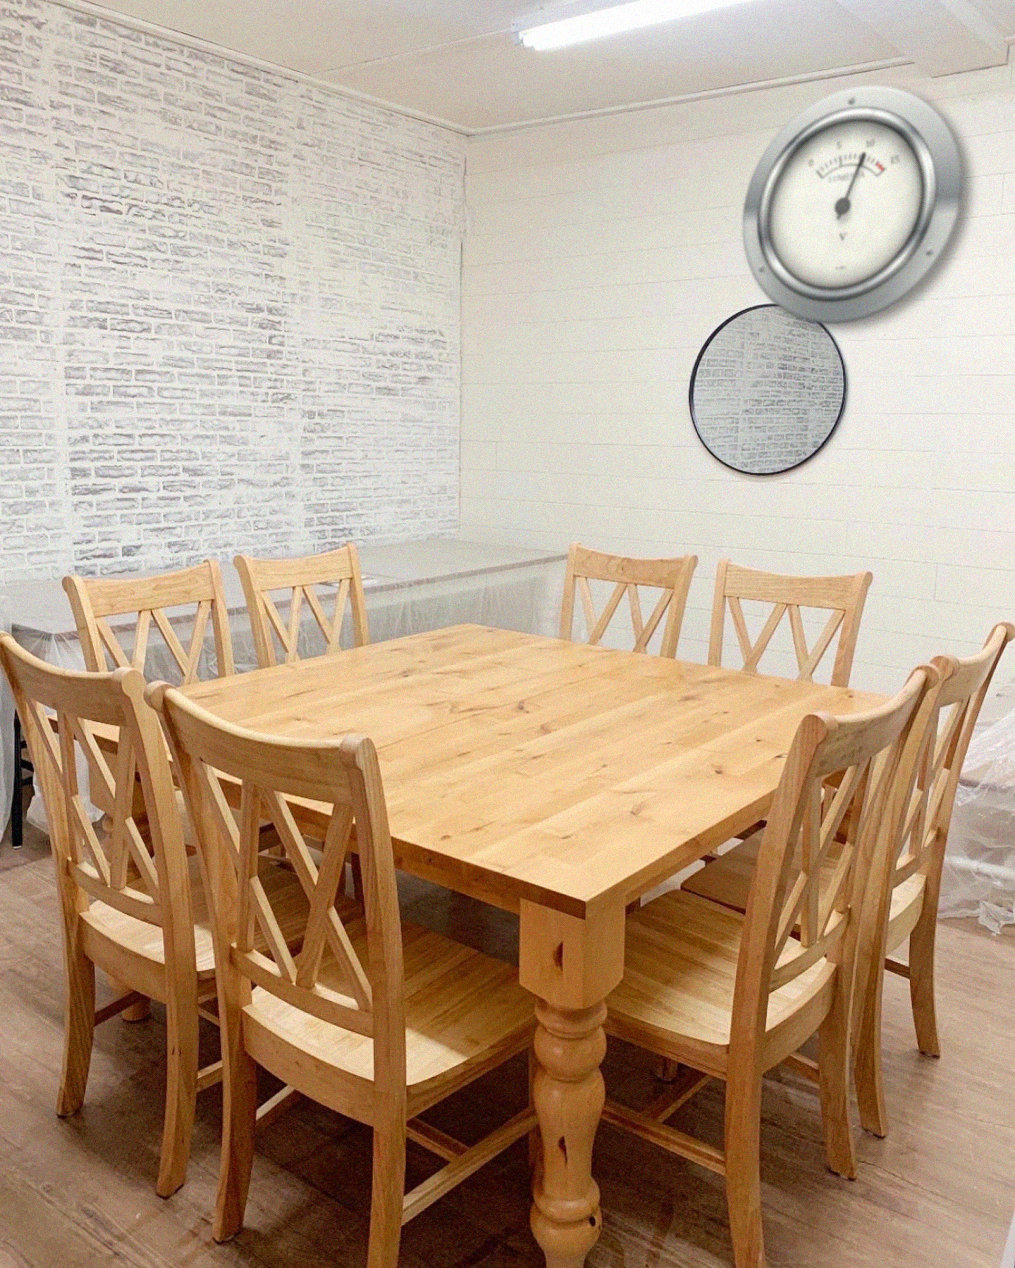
10 V
